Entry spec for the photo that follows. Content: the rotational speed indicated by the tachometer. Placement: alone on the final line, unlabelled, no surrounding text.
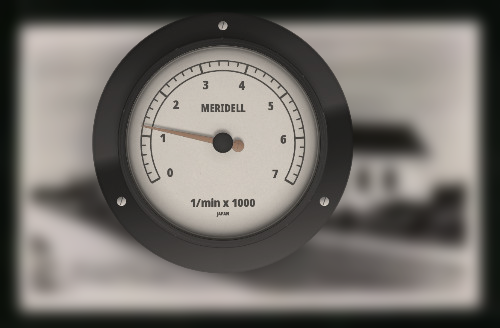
1200 rpm
